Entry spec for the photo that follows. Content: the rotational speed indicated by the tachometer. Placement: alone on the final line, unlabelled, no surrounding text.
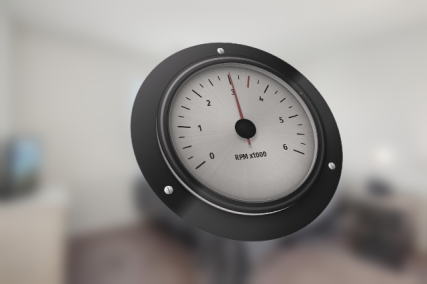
3000 rpm
